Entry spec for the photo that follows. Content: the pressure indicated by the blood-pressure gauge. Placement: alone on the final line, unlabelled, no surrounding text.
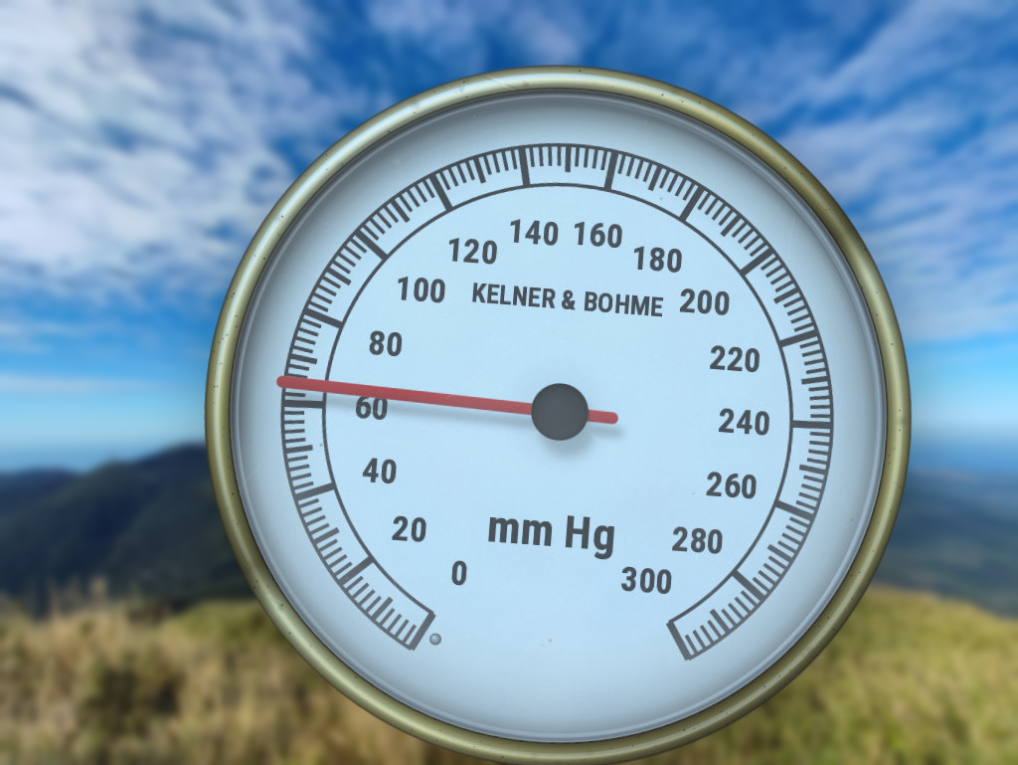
64 mmHg
